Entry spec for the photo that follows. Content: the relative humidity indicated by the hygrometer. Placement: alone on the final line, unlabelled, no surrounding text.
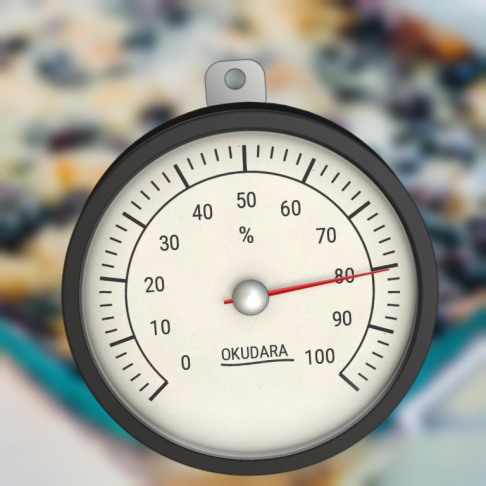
80 %
